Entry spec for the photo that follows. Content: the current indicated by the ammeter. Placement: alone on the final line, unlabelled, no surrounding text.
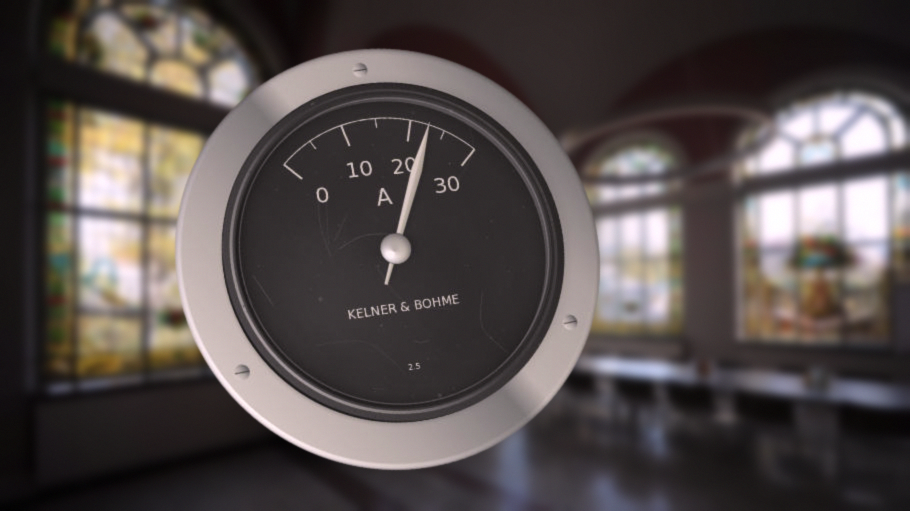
22.5 A
